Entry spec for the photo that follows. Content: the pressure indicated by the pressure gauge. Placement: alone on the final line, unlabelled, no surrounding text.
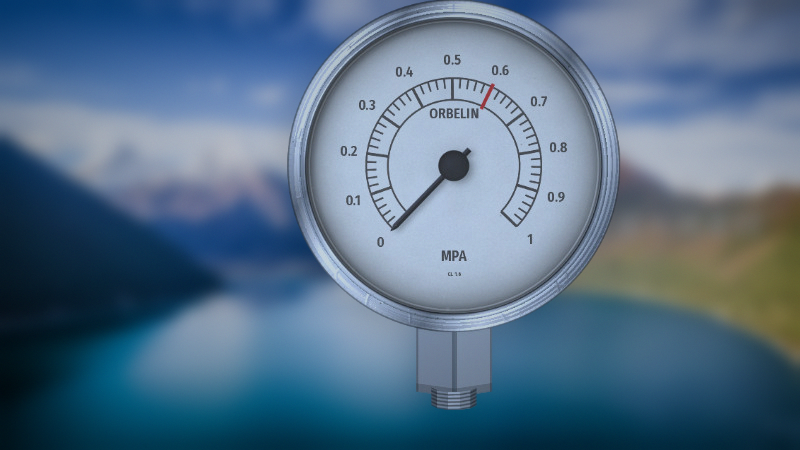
0 MPa
